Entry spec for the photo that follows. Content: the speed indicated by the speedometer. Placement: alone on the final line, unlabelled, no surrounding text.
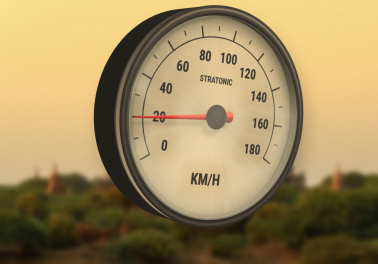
20 km/h
